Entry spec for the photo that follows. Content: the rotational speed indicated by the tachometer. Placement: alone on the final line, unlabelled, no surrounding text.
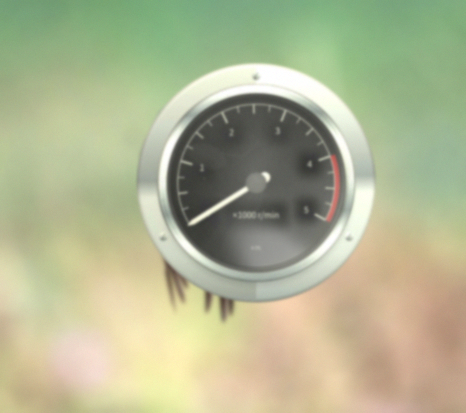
0 rpm
